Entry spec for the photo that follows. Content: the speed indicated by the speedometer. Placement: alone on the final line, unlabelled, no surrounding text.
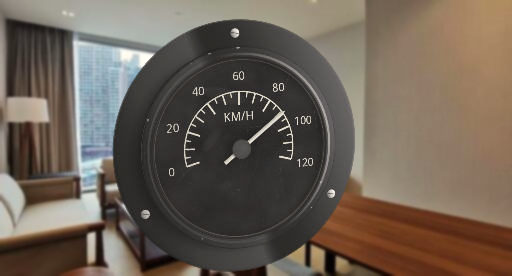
90 km/h
